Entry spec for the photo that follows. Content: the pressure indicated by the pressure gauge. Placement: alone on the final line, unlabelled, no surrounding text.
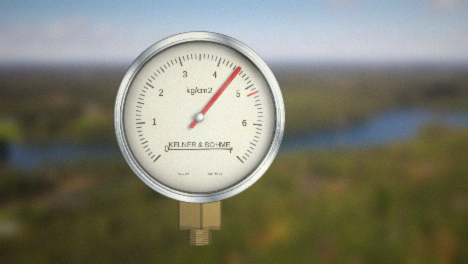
4.5 kg/cm²
